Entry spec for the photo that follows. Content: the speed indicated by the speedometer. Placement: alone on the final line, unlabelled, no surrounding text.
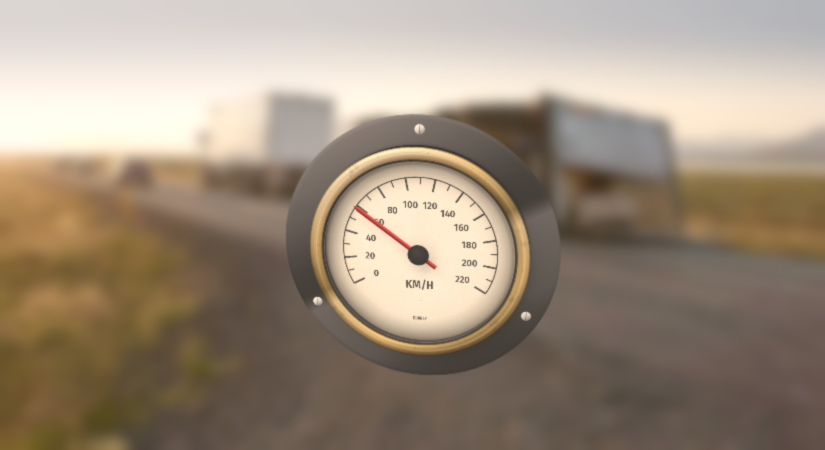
60 km/h
